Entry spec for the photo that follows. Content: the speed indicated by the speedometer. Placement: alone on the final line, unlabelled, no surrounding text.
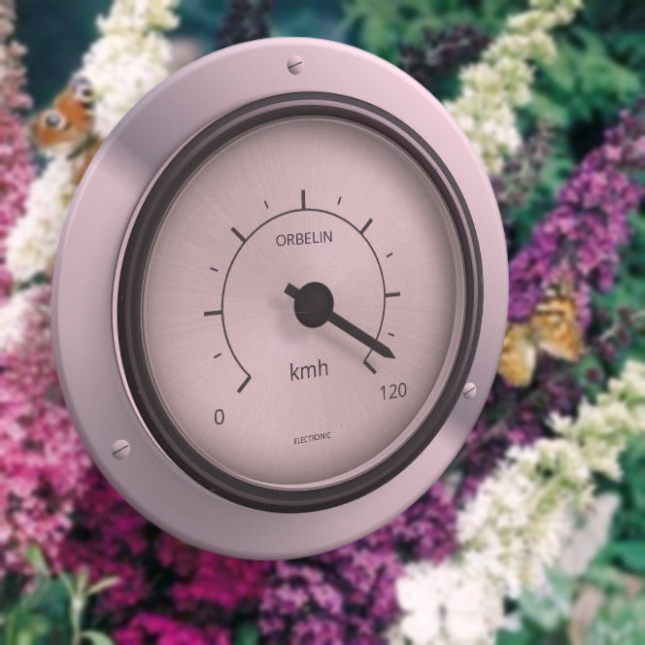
115 km/h
